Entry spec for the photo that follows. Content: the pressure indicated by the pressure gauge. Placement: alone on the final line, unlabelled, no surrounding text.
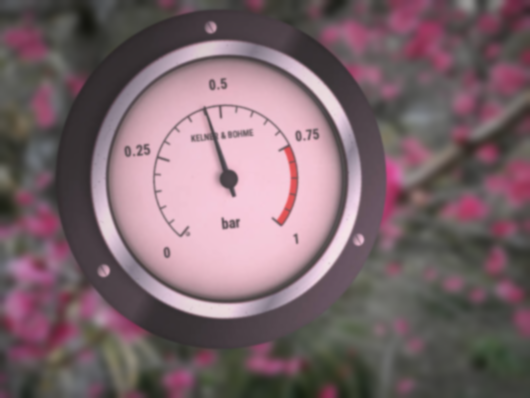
0.45 bar
